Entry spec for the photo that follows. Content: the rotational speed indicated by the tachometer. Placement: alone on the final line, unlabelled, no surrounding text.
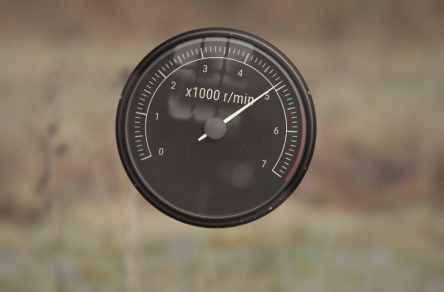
4900 rpm
